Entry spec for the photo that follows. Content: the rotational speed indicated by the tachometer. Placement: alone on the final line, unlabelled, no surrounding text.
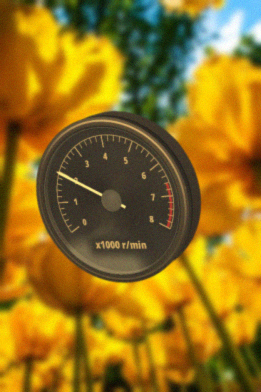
2000 rpm
